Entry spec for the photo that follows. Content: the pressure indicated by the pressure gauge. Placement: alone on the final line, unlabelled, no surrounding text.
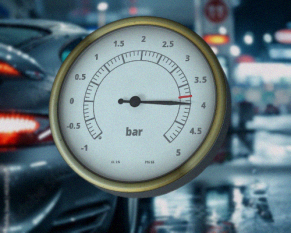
4 bar
